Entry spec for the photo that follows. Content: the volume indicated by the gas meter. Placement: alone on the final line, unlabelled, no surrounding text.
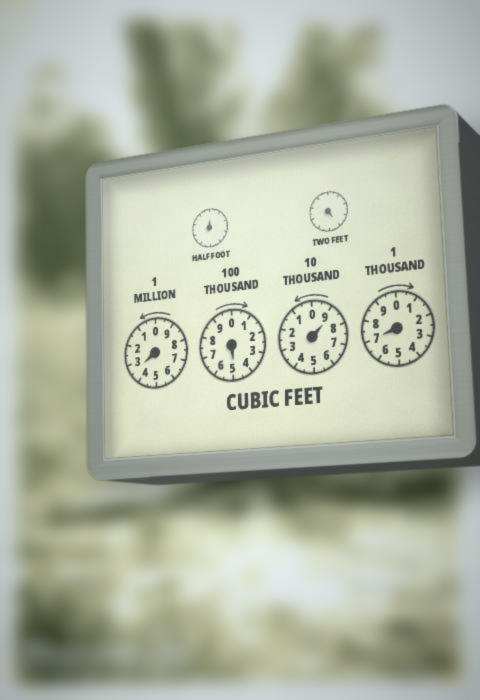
348700 ft³
